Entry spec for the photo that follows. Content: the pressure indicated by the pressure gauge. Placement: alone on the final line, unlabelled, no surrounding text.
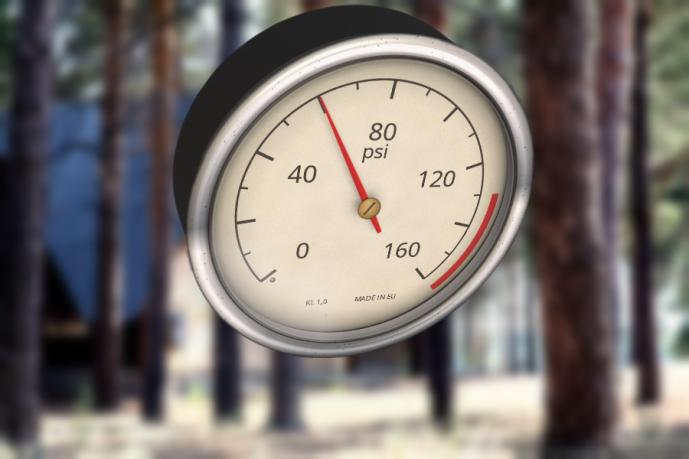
60 psi
